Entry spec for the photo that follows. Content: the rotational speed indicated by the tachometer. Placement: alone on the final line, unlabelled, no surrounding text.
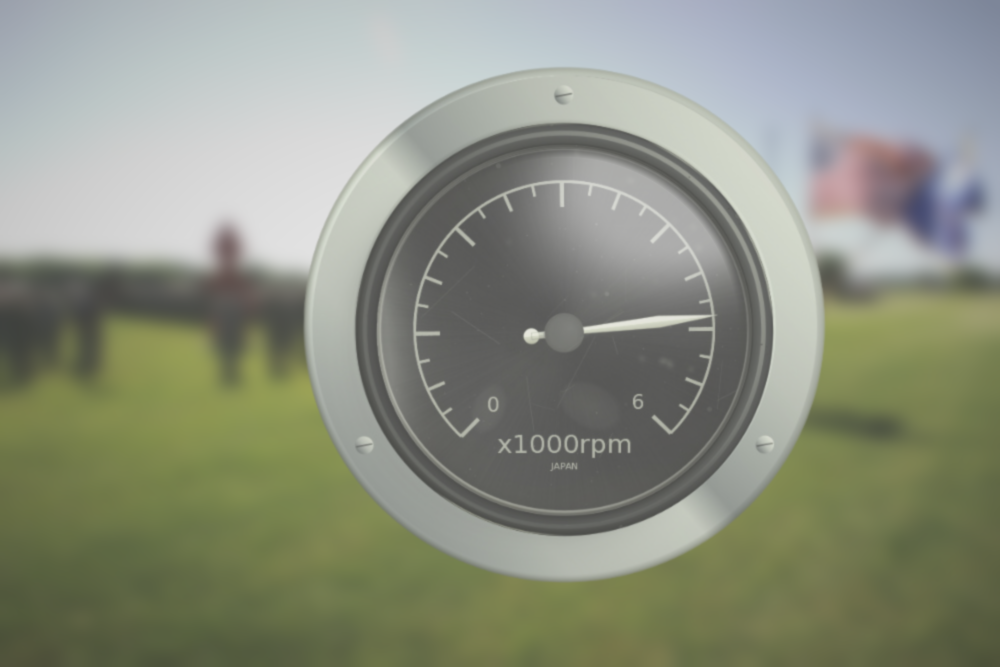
4875 rpm
